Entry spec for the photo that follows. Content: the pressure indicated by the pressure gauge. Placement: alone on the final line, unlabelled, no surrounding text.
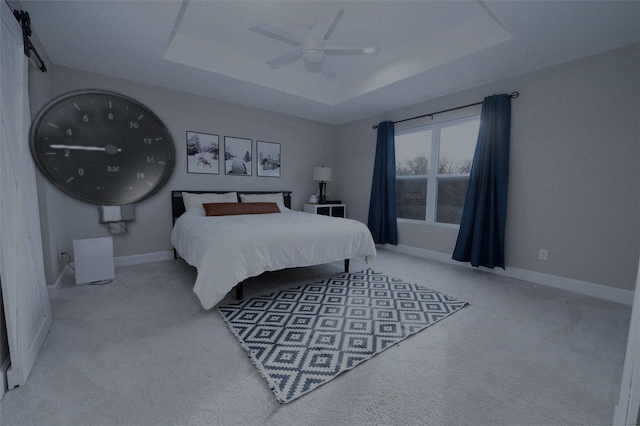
2.5 bar
